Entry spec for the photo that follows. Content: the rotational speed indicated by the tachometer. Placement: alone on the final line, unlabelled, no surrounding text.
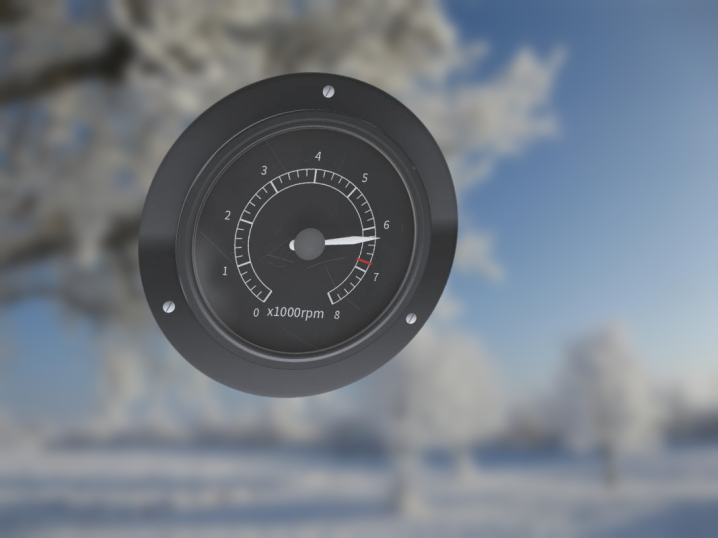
6200 rpm
